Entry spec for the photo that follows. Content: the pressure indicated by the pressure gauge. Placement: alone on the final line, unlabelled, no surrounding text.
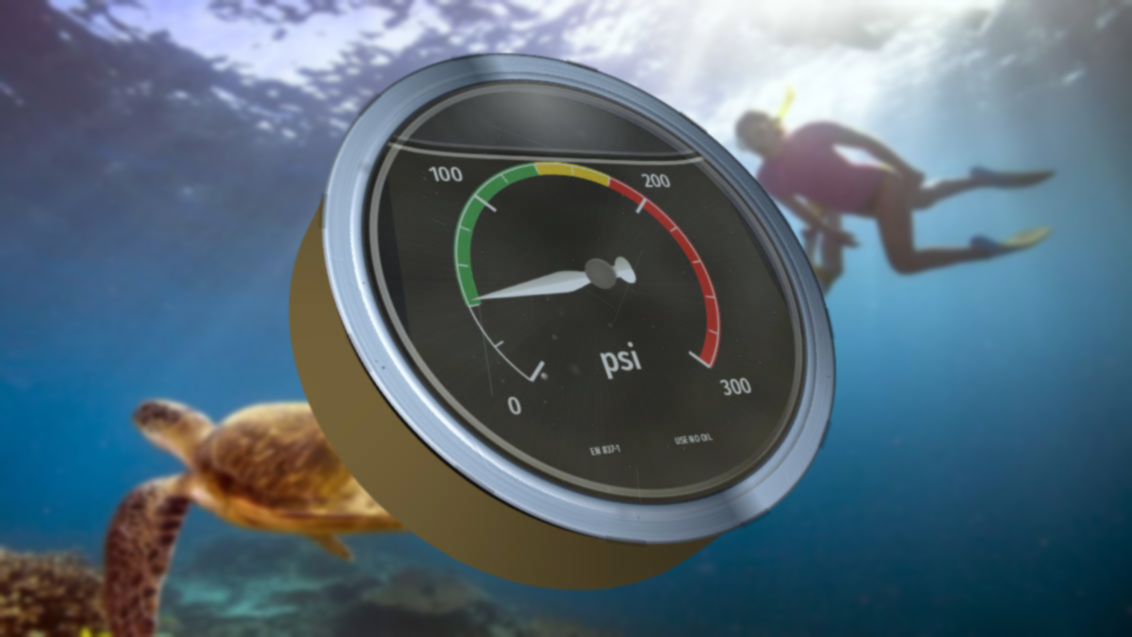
40 psi
